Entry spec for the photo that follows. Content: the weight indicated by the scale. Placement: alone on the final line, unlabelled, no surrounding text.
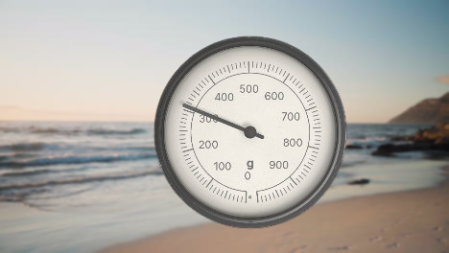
310 g
